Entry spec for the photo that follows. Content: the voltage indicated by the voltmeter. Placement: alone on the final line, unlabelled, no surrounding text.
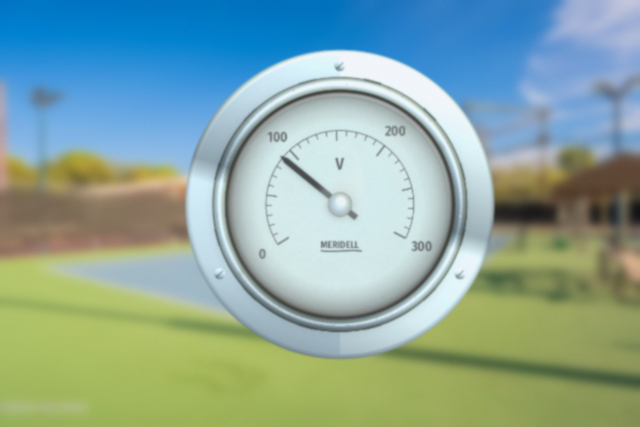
90 V
